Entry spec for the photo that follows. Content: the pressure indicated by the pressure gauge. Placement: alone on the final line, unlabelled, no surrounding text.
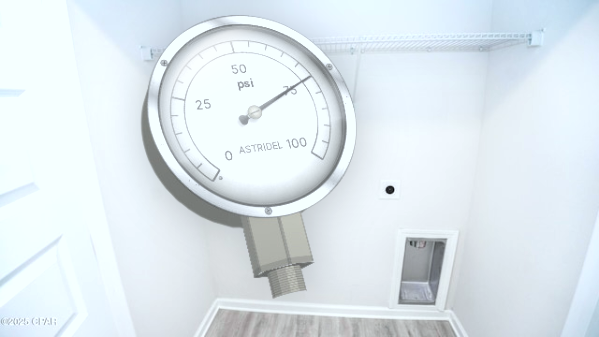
75 psi
